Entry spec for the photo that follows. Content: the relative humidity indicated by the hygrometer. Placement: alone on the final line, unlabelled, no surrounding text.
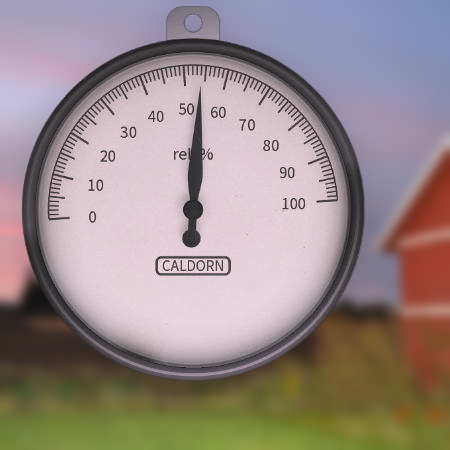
54 %
